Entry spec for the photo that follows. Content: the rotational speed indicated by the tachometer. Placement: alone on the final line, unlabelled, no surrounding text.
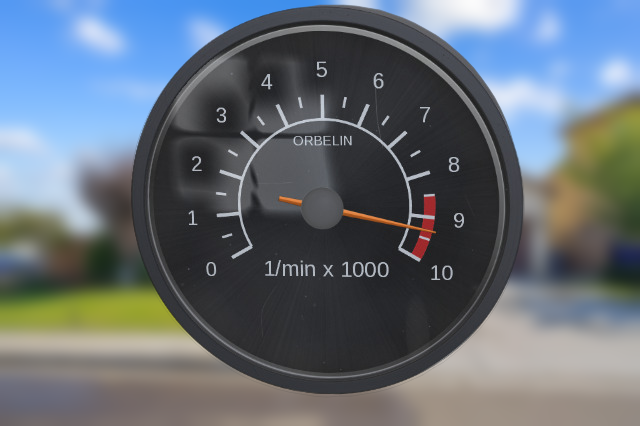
9250 rpm
